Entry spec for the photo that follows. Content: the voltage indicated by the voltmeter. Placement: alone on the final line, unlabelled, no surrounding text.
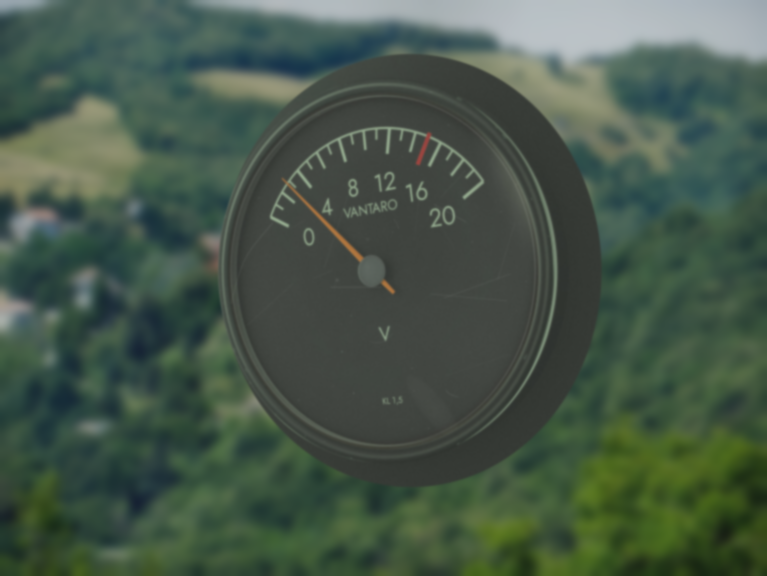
3 V
